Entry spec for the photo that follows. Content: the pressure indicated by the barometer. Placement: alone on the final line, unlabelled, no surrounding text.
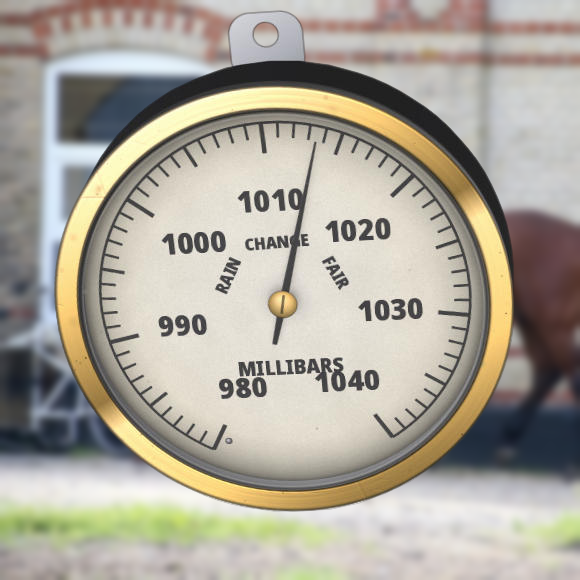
1013.5 mbar
